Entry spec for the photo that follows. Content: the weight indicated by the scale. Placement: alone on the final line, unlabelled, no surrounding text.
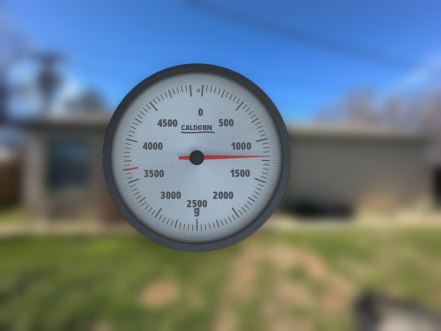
1200 g
